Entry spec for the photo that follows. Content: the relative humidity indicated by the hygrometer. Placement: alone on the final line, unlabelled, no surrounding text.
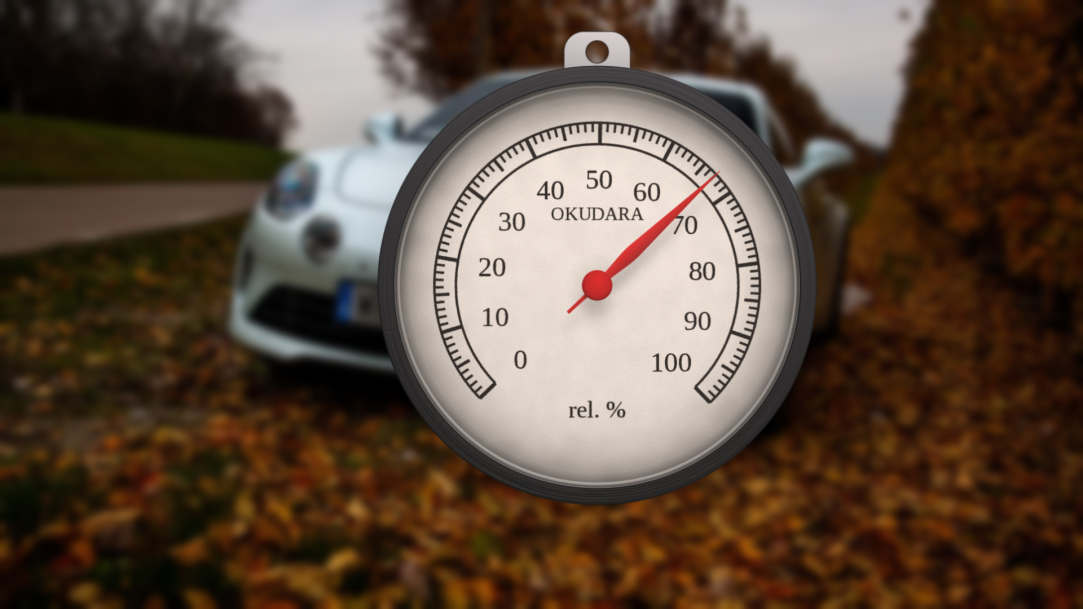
67 %
